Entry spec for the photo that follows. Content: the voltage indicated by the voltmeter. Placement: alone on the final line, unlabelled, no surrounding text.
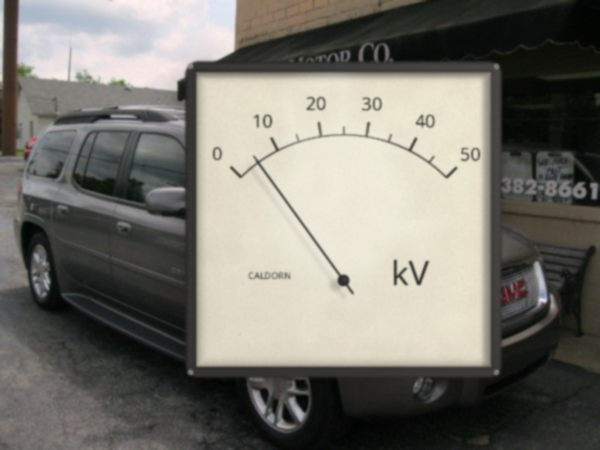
5 kV
